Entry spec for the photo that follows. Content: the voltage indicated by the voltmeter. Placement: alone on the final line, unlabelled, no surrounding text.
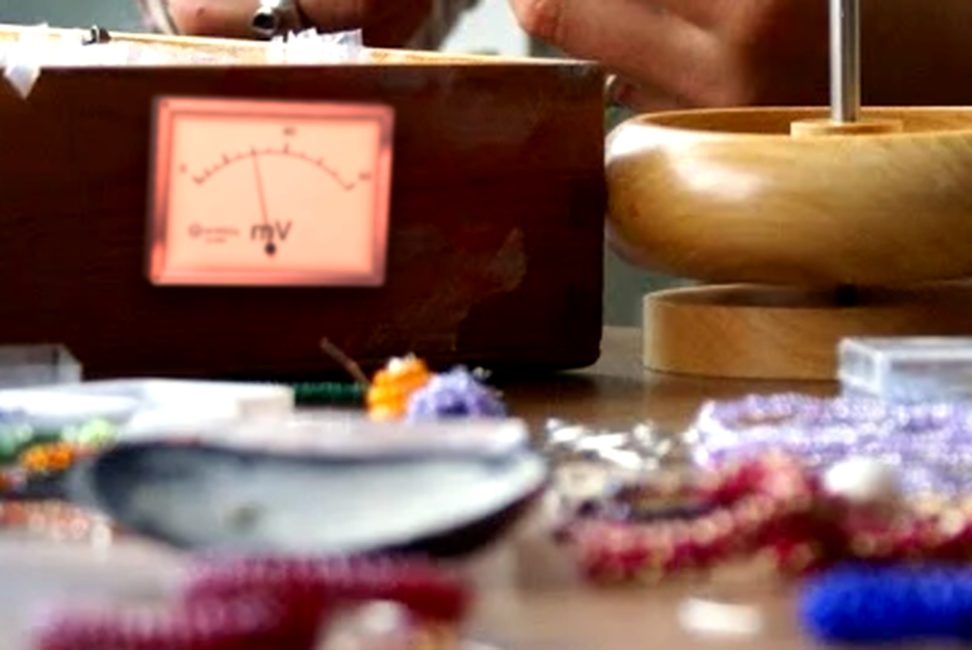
30 mV
